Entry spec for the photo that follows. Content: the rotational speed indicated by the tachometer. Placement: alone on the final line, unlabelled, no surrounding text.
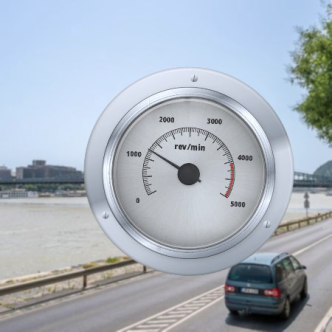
1250 rpm
